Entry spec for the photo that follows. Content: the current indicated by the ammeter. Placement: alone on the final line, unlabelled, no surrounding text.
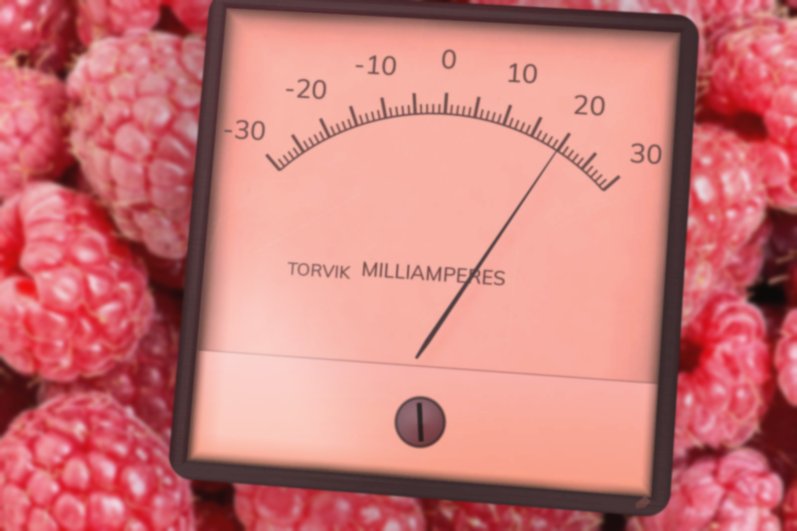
20 mA
